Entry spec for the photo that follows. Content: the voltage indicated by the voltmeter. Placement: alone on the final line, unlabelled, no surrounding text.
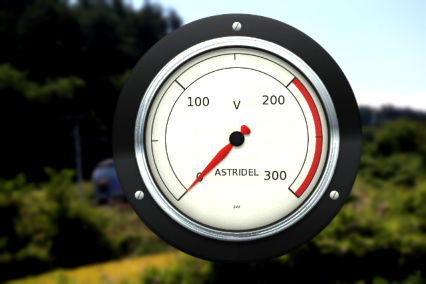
0 V
